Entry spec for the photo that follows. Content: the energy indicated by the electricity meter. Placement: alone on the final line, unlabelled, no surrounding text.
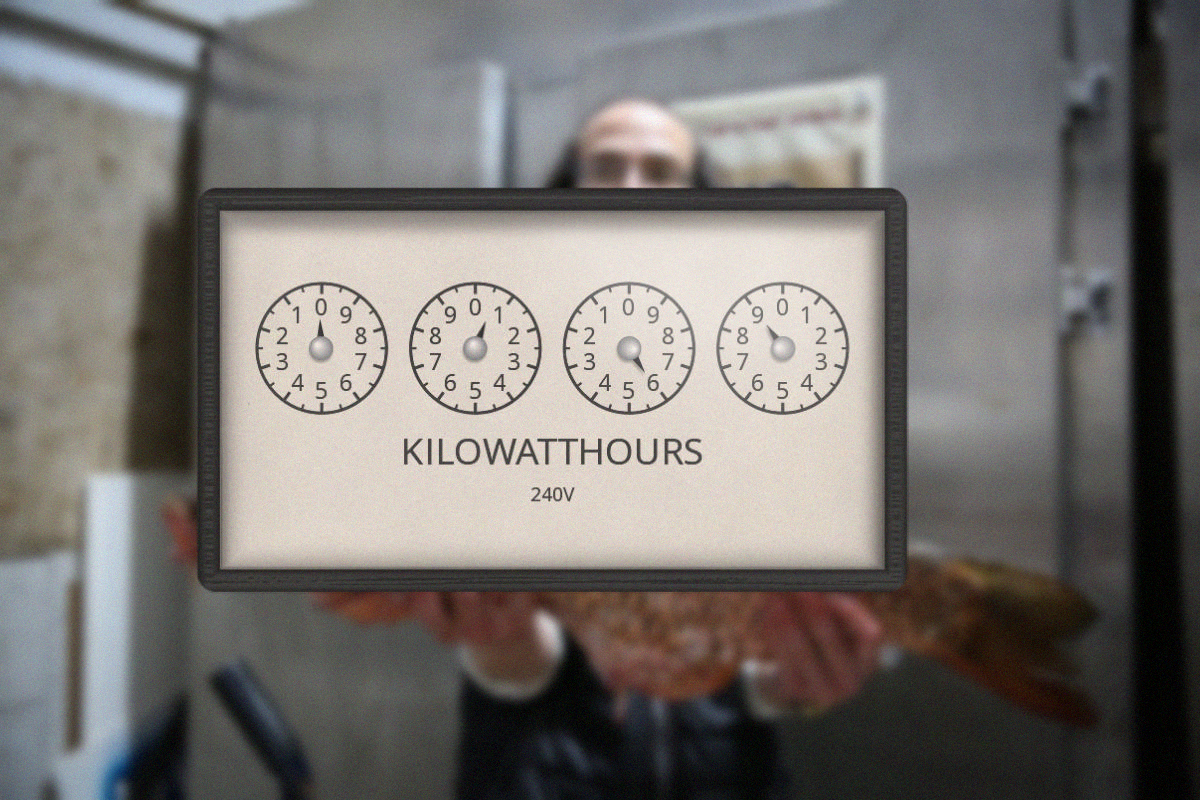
59 kWh
